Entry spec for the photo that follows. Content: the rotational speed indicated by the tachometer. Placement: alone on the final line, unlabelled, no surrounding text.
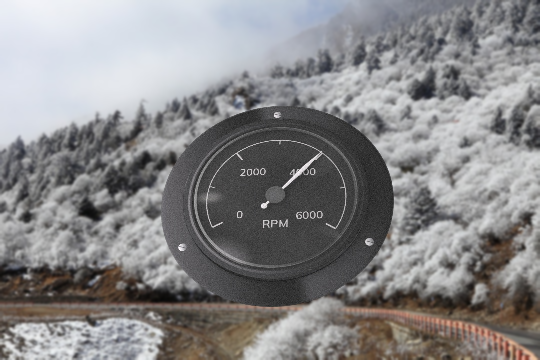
4000 rpm
